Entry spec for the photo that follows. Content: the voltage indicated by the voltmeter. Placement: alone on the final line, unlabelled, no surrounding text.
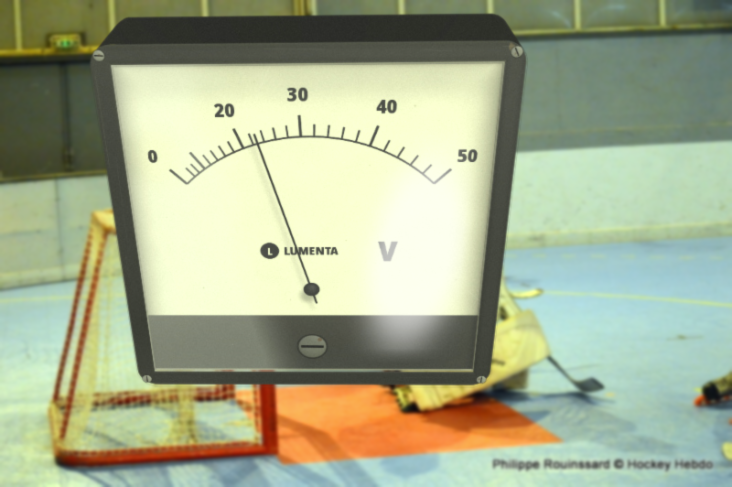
23 V
